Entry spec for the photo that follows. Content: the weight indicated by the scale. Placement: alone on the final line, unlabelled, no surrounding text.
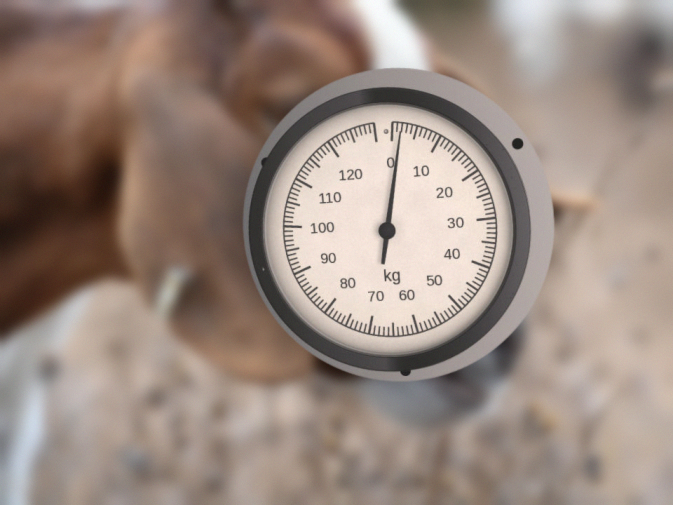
2 kg
